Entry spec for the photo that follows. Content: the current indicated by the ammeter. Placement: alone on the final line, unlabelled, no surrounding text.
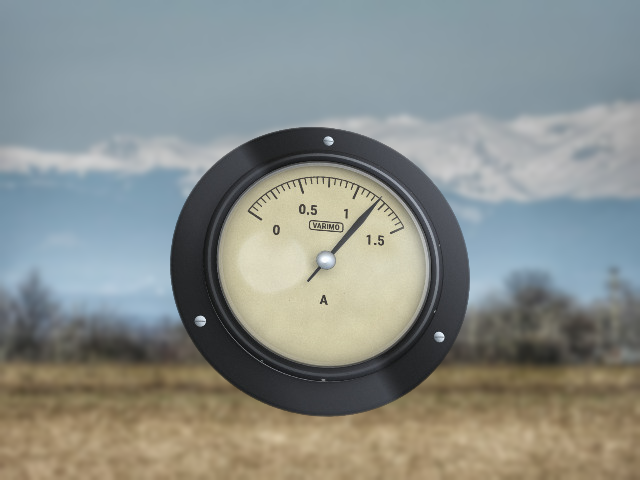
1.2 A
